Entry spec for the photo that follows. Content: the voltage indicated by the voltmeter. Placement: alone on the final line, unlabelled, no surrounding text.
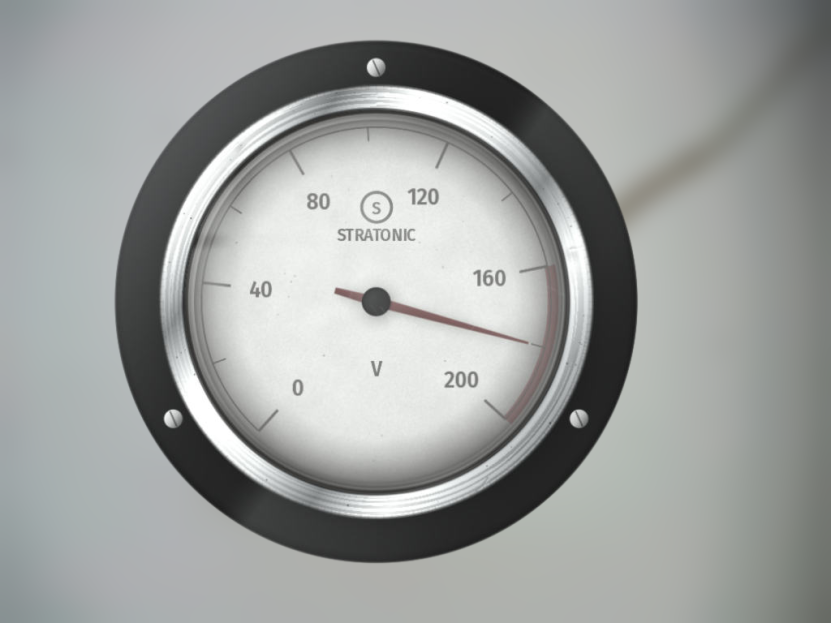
180 V
